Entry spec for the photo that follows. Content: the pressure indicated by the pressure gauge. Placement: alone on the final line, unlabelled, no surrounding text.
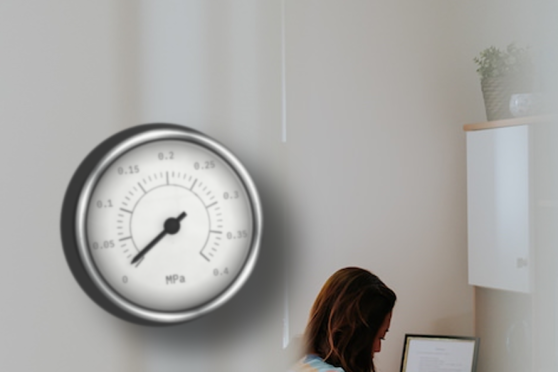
0.01 MPa
